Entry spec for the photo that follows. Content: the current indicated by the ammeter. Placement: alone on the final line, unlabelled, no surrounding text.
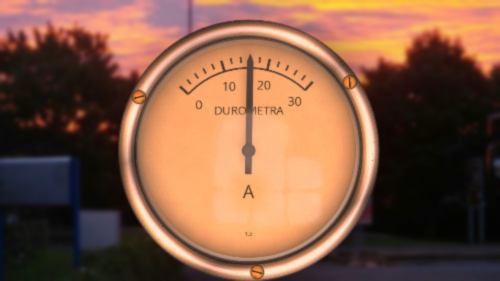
16 A
